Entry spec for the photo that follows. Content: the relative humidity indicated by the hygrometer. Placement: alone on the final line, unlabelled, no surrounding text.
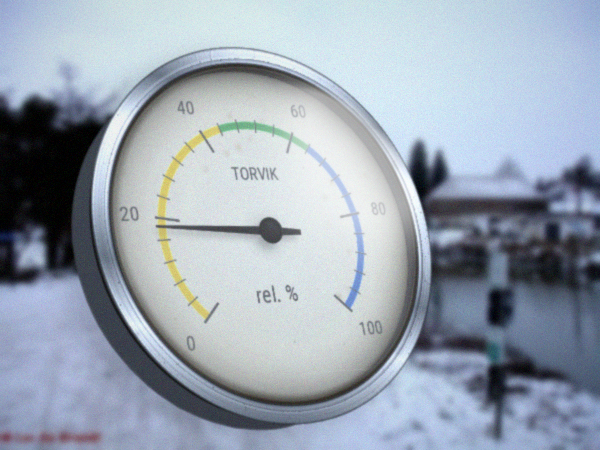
18 %
